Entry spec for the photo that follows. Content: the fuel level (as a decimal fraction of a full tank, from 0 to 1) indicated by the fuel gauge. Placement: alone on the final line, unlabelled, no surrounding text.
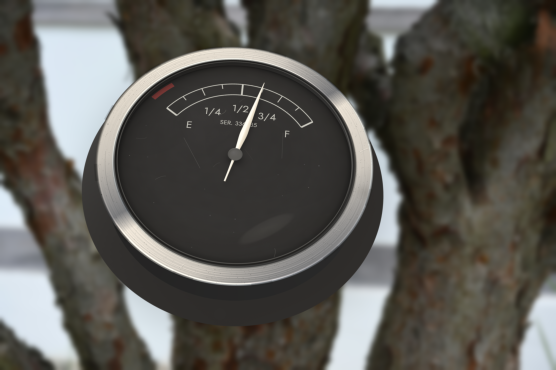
0.625
